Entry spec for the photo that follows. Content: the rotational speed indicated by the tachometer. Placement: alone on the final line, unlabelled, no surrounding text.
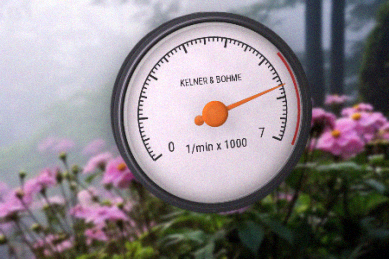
5700 rpm
